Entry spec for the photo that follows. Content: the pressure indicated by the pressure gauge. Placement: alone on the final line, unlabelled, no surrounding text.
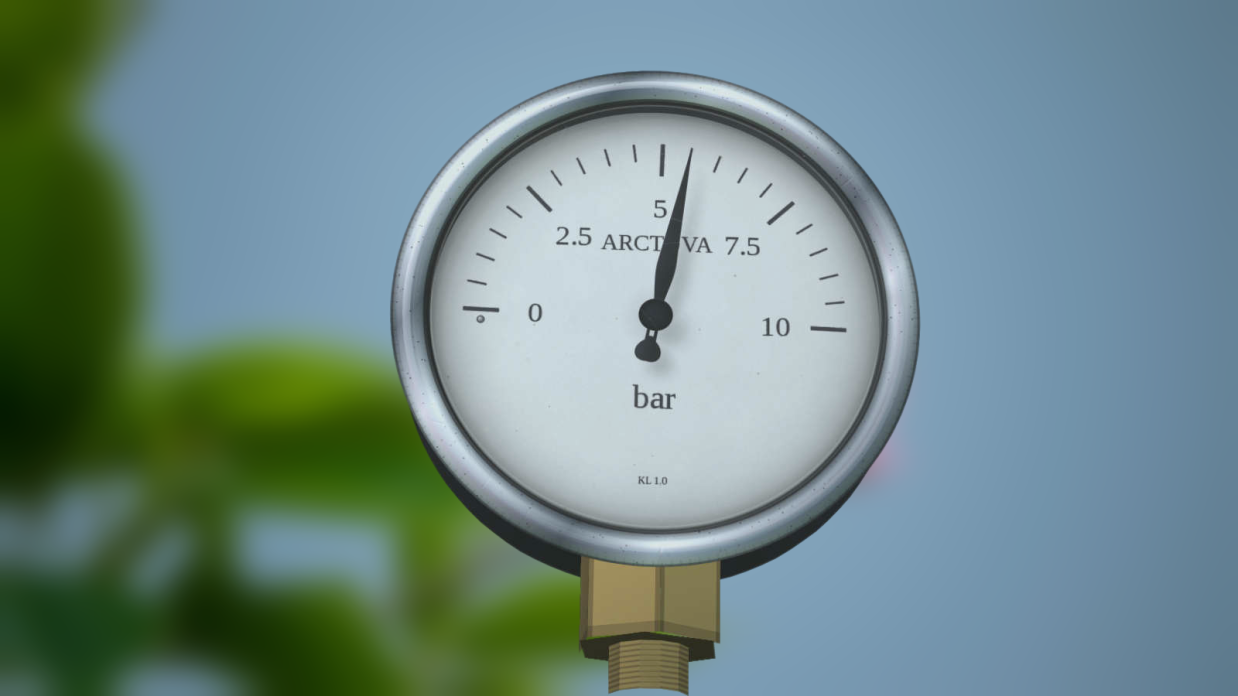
5.5 bar
